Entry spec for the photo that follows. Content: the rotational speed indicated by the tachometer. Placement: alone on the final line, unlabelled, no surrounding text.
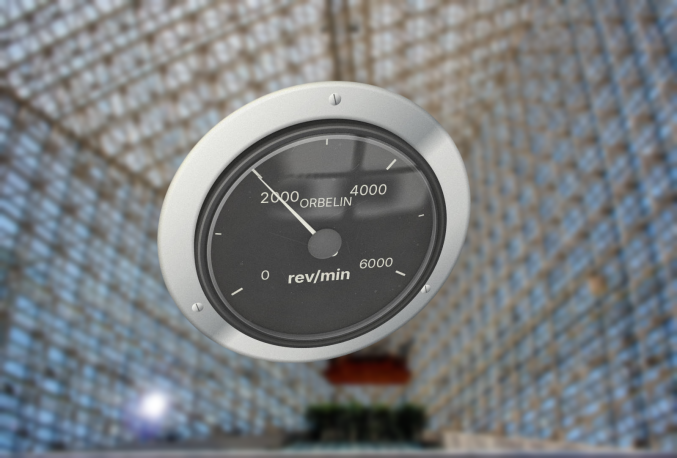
2000 rpm
